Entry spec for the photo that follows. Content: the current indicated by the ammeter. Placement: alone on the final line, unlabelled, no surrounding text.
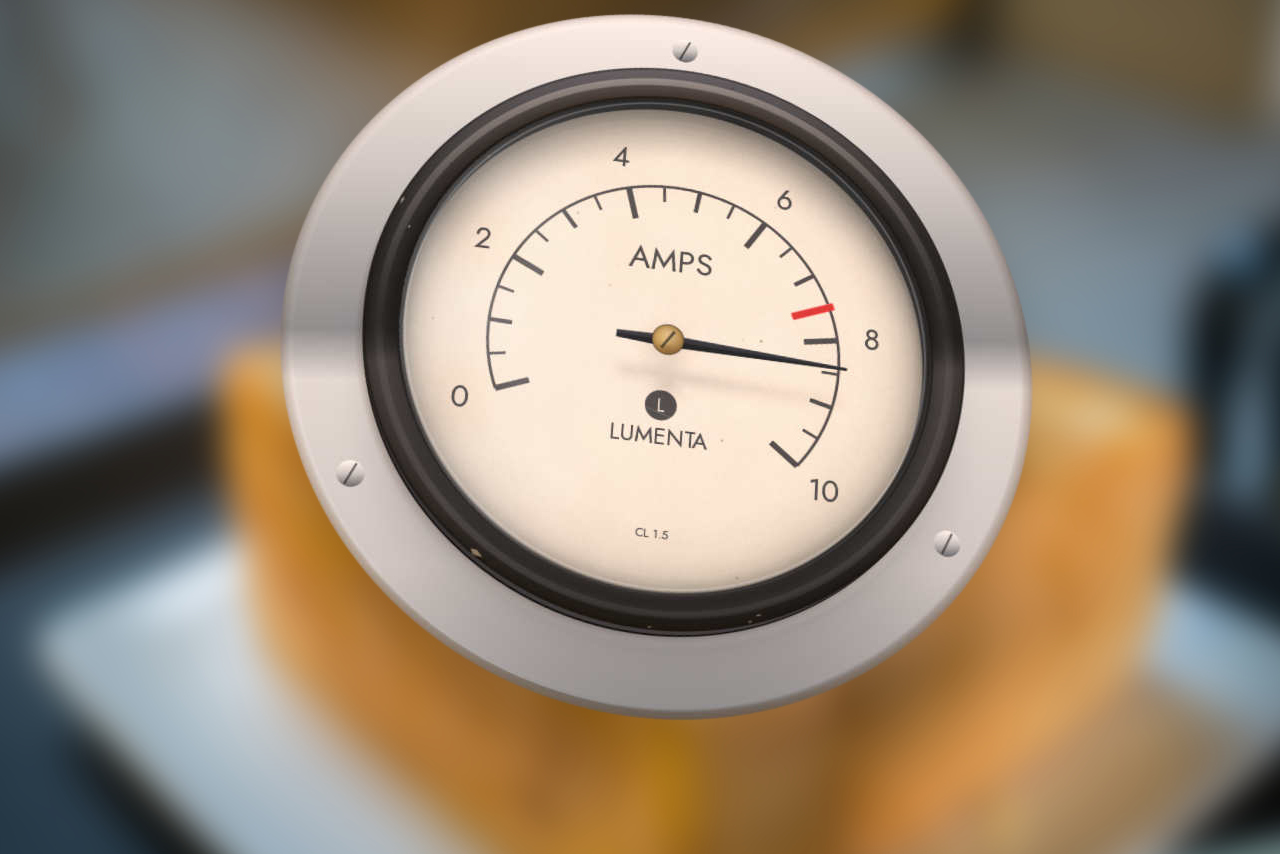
8.5 A
